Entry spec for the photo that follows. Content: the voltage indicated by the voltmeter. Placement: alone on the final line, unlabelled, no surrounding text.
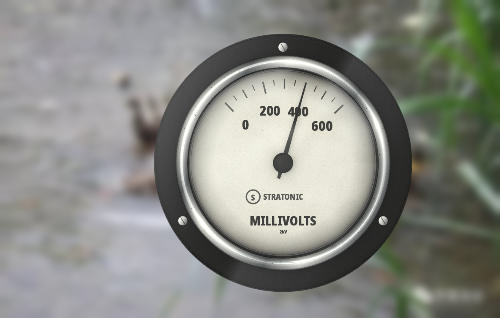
400 mV
